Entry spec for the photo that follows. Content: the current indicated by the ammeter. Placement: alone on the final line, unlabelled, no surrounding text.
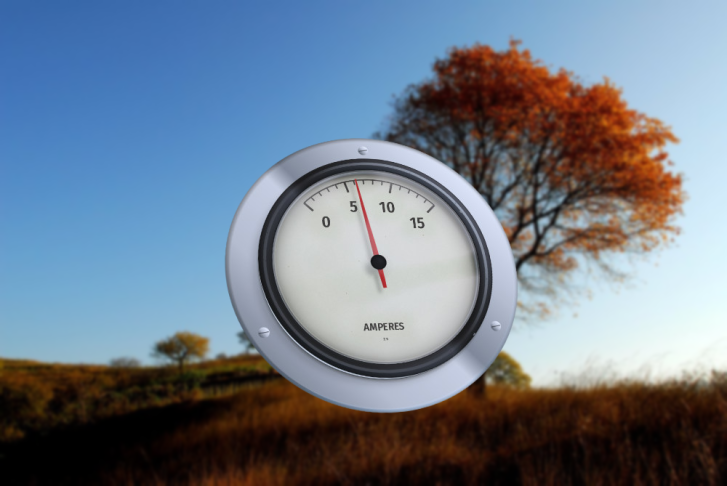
6 A
